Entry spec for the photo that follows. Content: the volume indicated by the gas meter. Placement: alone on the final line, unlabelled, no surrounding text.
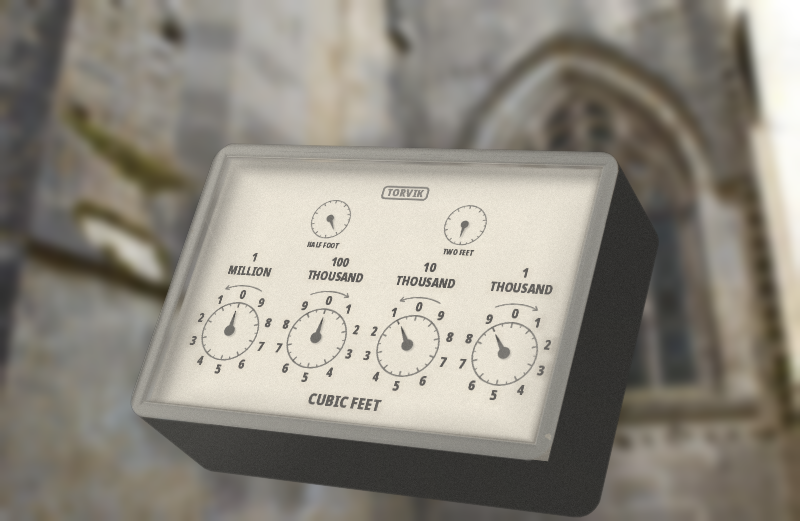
900 ft³
